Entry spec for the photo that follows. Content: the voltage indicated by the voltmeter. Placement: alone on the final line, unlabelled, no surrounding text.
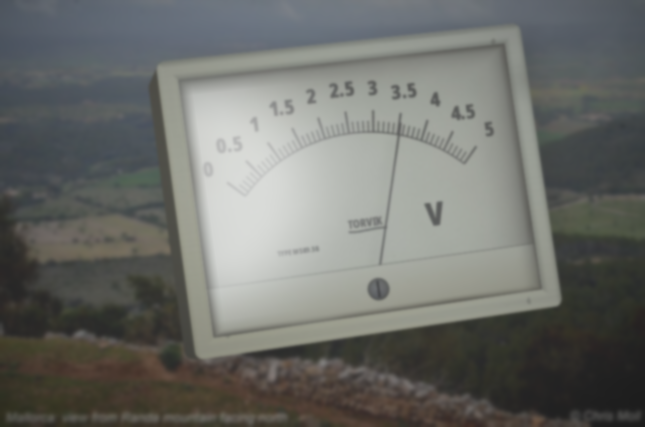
3.5 V
